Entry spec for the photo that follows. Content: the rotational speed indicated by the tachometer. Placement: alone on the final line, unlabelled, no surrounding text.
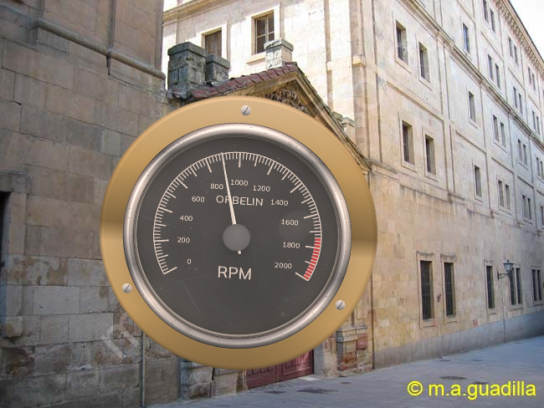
900 rpm
